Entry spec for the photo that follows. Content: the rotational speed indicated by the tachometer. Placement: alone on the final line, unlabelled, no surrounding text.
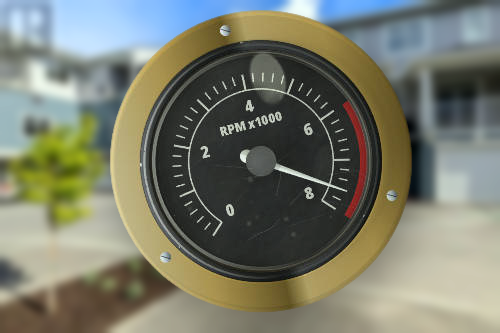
7600 rpm
